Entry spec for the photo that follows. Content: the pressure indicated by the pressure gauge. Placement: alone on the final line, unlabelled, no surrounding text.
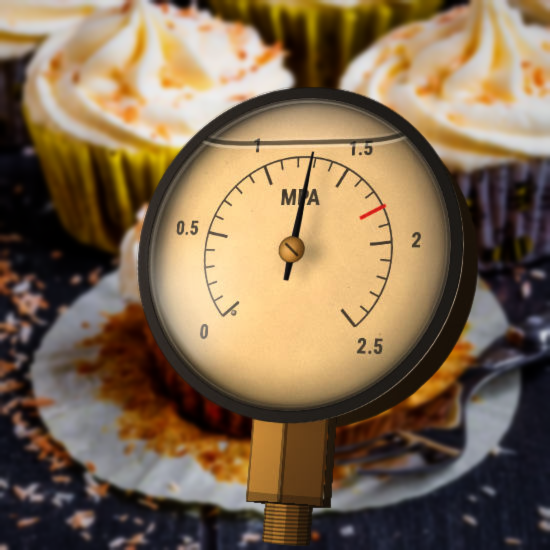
1.3 MPa
